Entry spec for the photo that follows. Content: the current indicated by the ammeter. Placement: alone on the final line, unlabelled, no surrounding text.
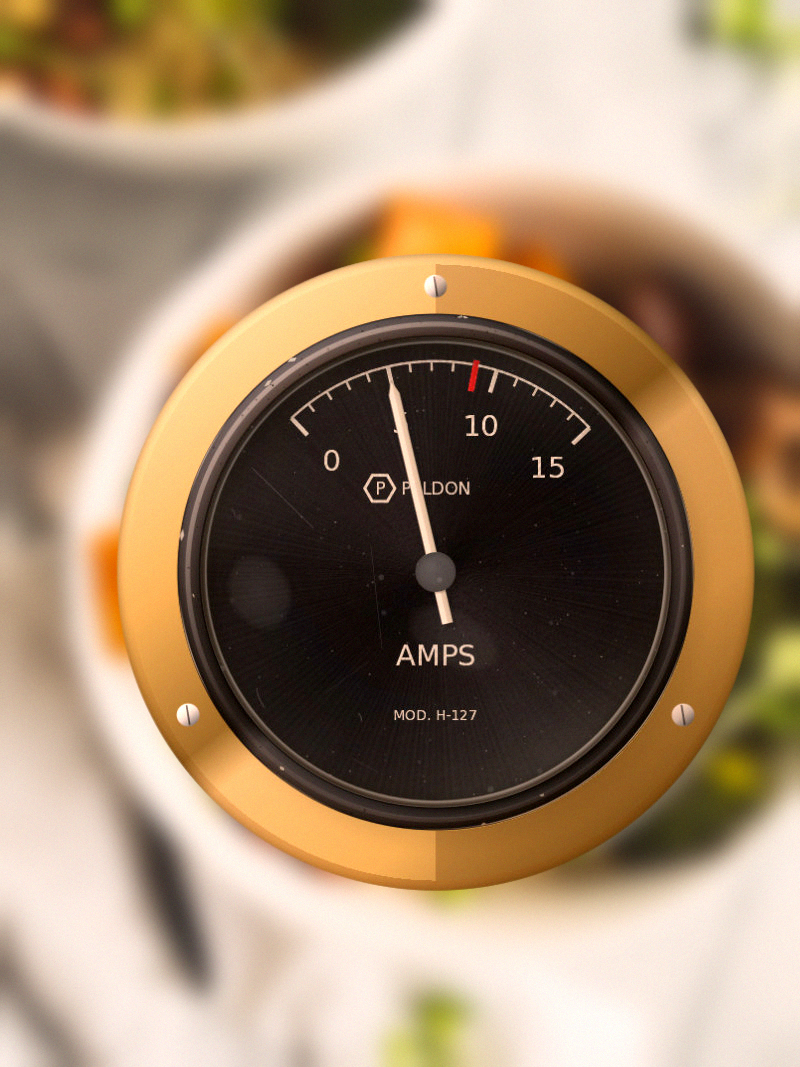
5 A
